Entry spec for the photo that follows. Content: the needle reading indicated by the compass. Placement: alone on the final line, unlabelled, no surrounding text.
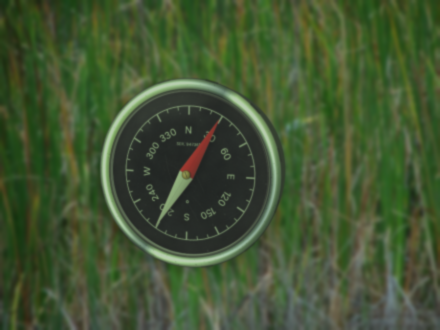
30 °
